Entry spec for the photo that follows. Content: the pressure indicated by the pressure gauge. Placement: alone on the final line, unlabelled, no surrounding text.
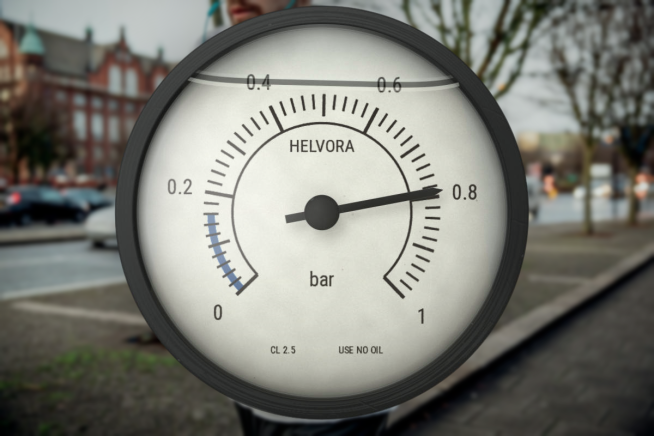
0.79 bar
